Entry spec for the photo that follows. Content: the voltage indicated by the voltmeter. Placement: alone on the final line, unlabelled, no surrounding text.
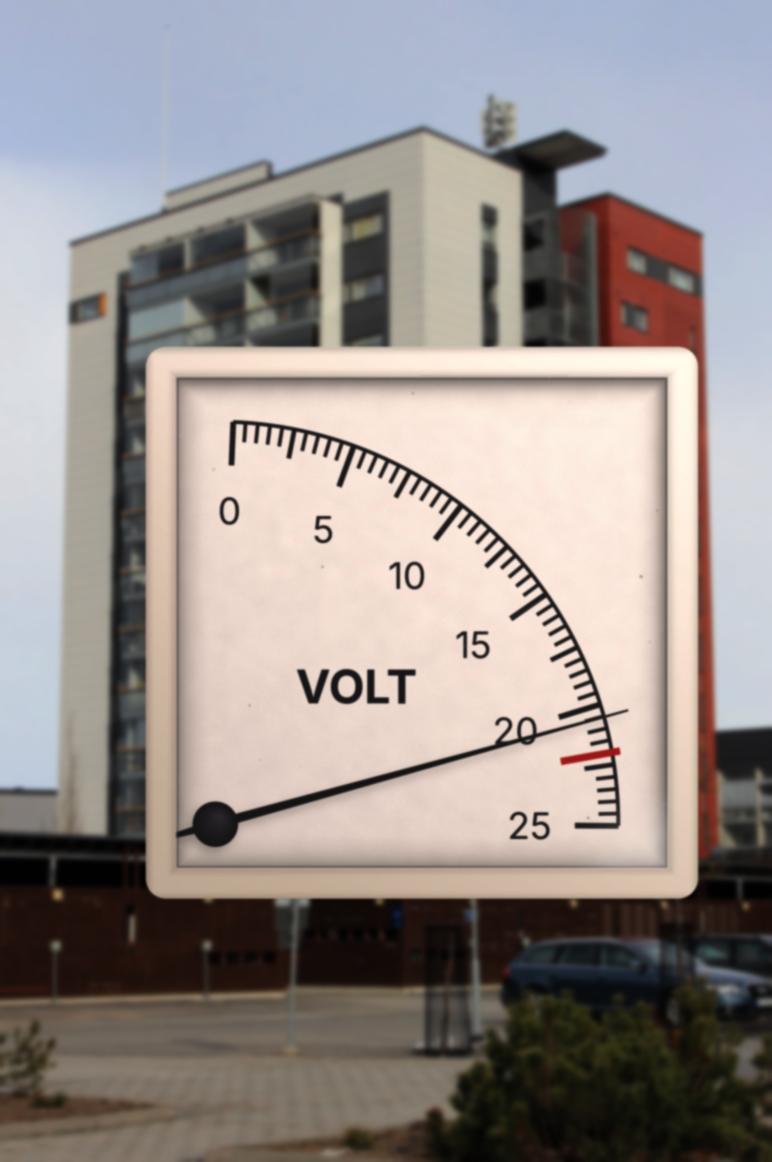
20.5 V
